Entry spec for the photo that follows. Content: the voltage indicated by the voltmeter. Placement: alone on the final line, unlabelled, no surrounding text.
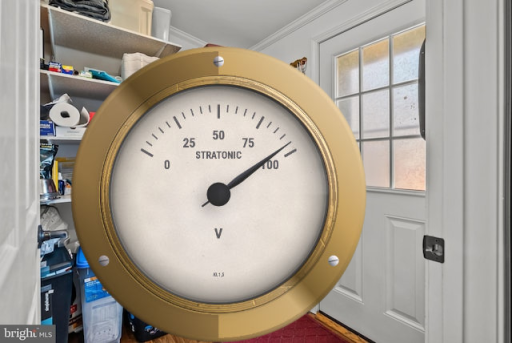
95 V
